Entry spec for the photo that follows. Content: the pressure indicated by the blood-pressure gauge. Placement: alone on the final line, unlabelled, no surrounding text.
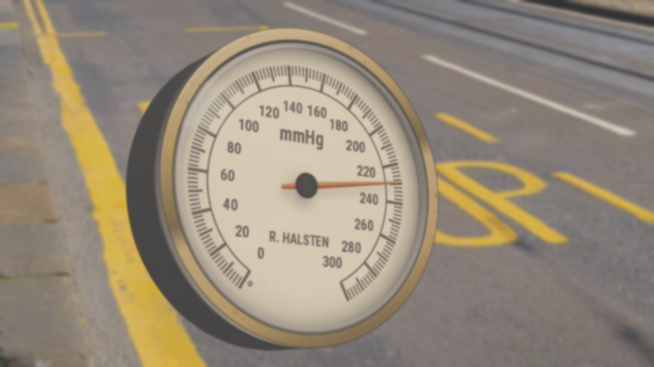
230 mmHg
